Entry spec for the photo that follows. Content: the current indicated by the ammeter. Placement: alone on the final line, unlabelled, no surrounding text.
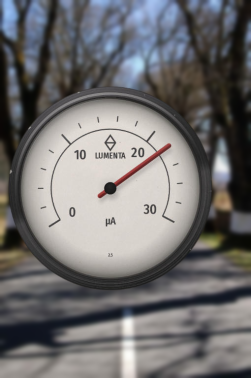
22 µA
